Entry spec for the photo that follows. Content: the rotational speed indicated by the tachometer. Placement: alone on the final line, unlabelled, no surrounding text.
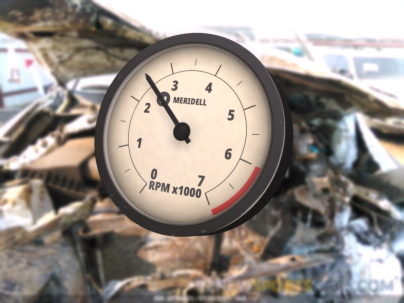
2500 rpm
